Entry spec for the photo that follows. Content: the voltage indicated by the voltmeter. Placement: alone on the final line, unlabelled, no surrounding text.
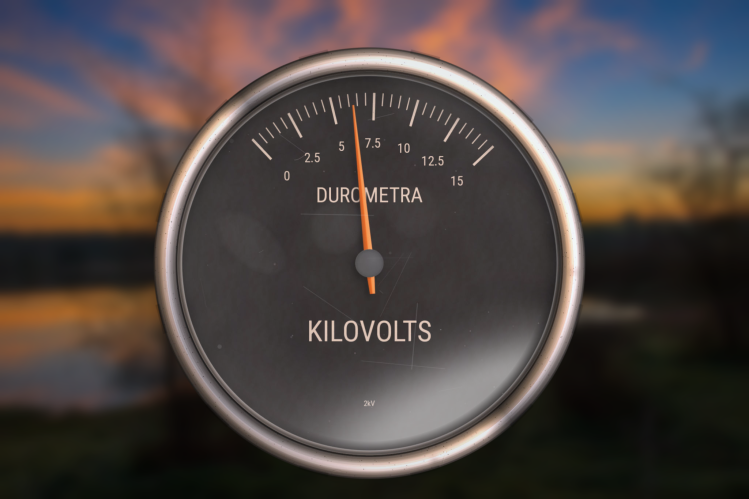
6.25 kV
